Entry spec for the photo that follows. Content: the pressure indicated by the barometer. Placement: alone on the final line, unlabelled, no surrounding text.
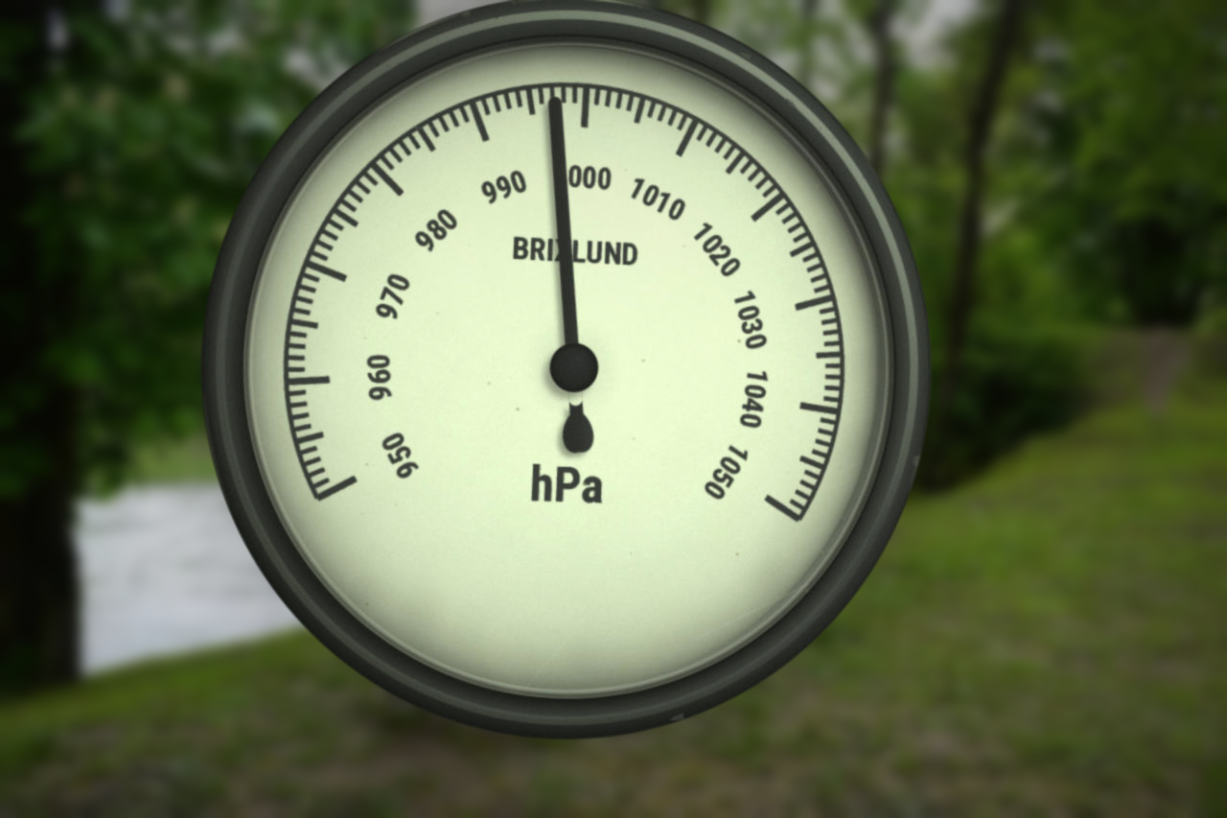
997 hPa
